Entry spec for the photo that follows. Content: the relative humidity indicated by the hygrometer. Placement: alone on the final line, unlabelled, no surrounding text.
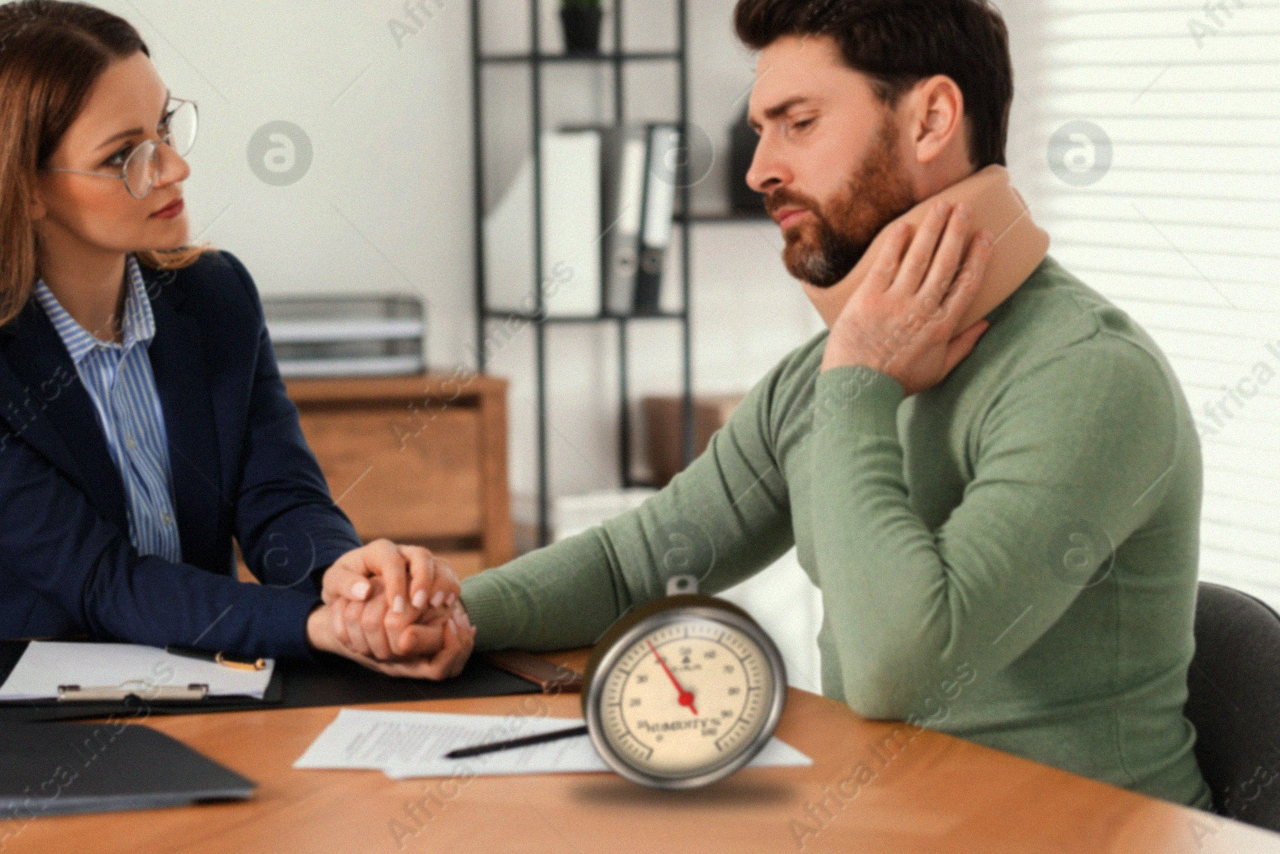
40 %
